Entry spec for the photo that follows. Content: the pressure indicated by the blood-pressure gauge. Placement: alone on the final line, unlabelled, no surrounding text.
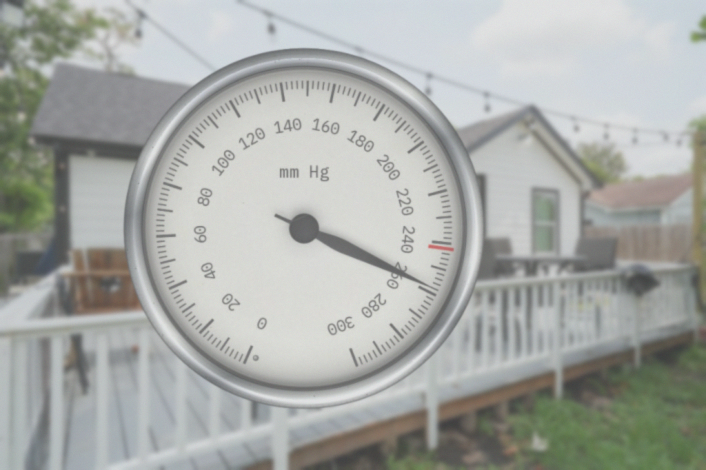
258 mmHg
